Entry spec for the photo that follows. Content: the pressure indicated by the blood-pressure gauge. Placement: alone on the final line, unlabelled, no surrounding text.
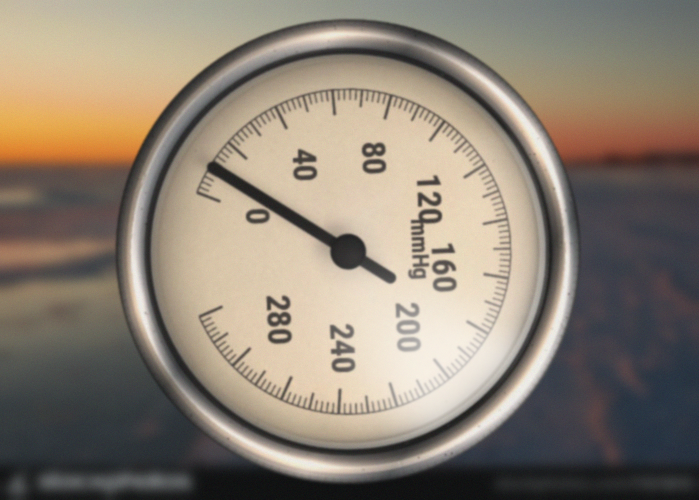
10 mmHg
